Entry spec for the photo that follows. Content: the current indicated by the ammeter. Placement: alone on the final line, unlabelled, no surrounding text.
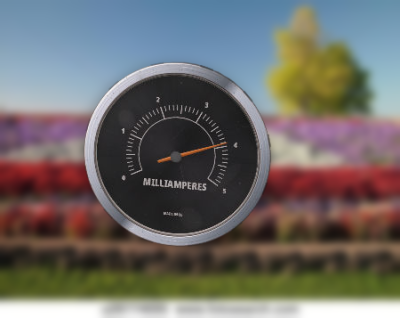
3.9 mA
